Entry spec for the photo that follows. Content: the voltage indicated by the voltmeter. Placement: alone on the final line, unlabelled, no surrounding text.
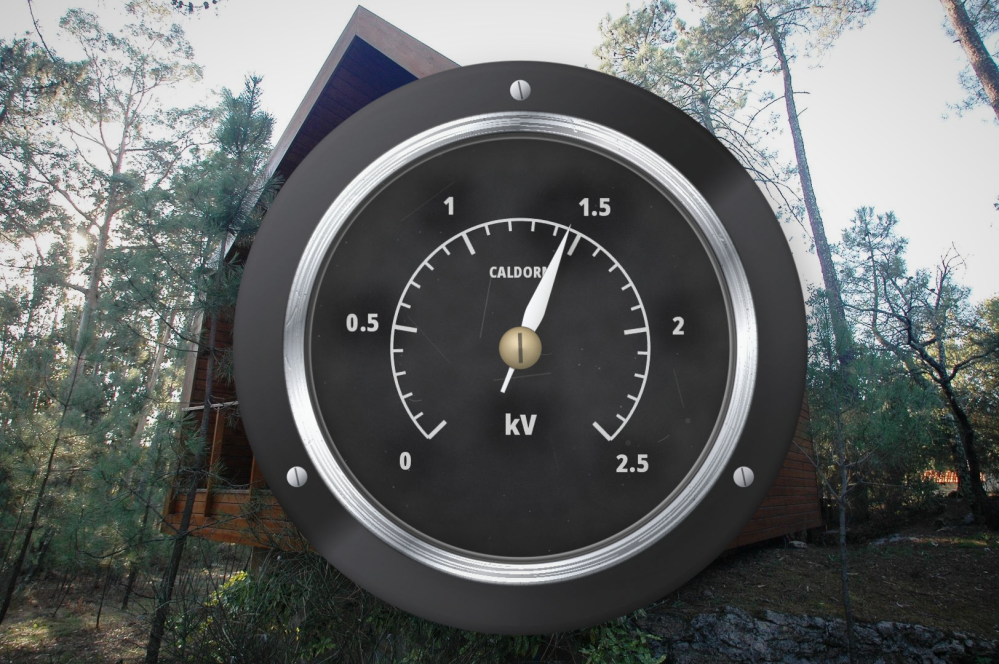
1.45 kV
